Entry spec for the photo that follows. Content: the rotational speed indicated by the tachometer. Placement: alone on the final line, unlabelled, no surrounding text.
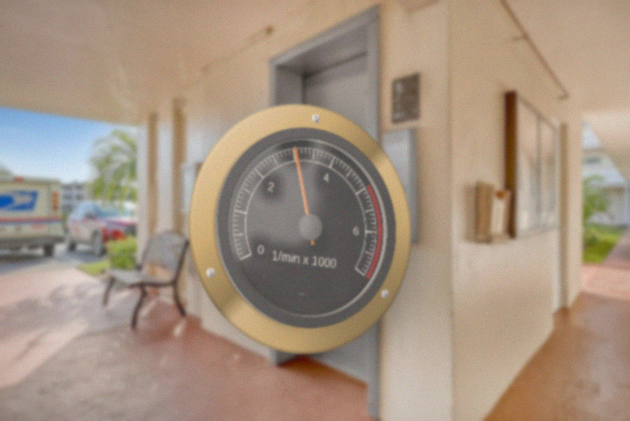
3000 rpm
